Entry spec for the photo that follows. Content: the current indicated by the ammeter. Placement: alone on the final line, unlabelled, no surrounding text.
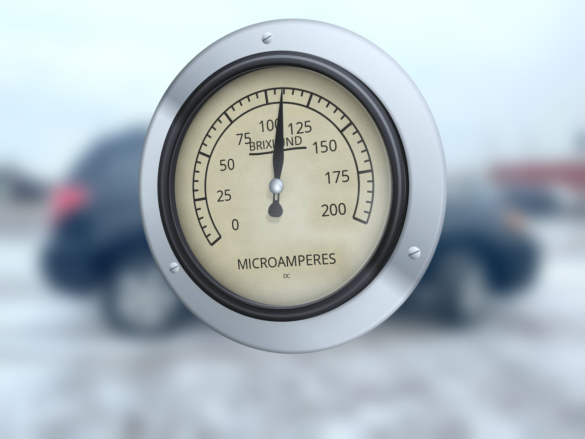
110 µA
